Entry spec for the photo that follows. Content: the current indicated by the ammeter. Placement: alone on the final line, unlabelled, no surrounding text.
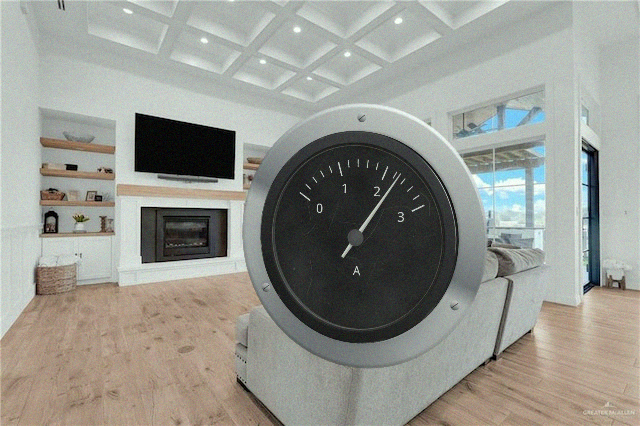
2.3 A
